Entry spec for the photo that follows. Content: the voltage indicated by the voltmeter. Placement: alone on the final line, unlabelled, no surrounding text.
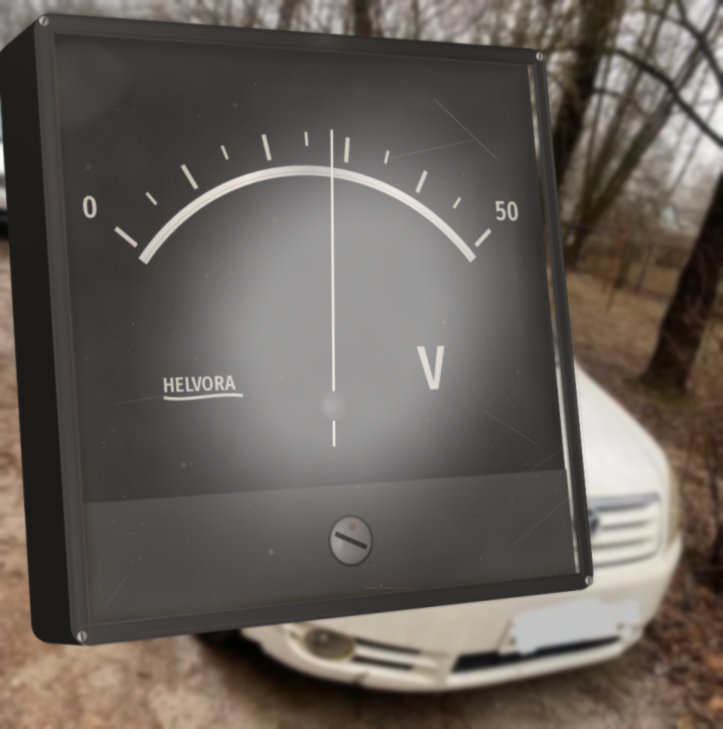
27.5 V
